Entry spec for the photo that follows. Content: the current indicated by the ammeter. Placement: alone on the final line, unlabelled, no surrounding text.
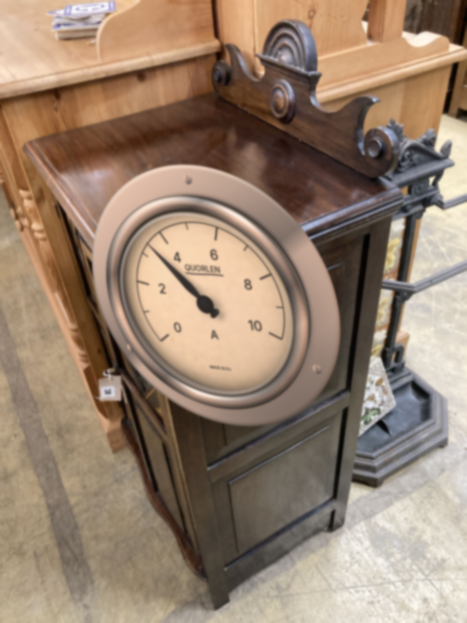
3.5 A
